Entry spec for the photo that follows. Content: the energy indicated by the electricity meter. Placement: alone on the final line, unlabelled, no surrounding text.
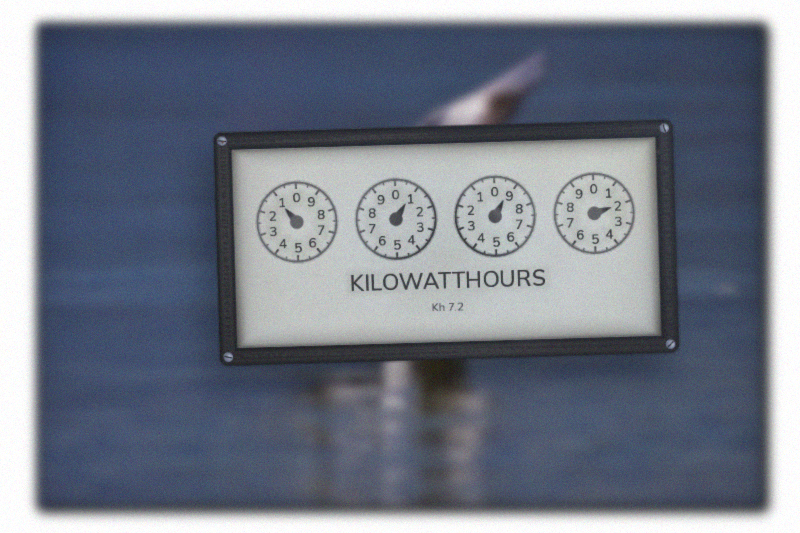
1092 kWh
